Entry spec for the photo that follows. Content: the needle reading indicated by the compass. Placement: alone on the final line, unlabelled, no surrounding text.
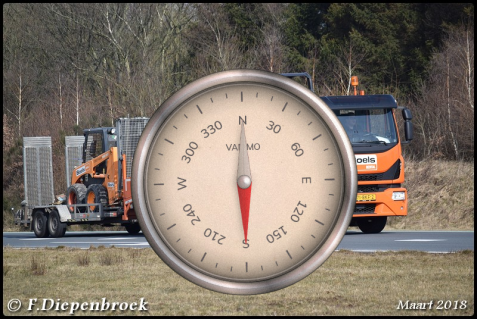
180 °
